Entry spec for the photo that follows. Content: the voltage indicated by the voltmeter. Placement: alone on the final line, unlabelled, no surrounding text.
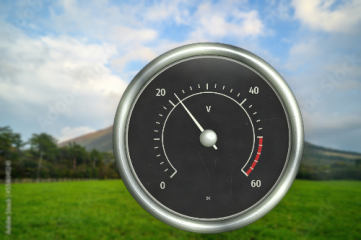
22 V
